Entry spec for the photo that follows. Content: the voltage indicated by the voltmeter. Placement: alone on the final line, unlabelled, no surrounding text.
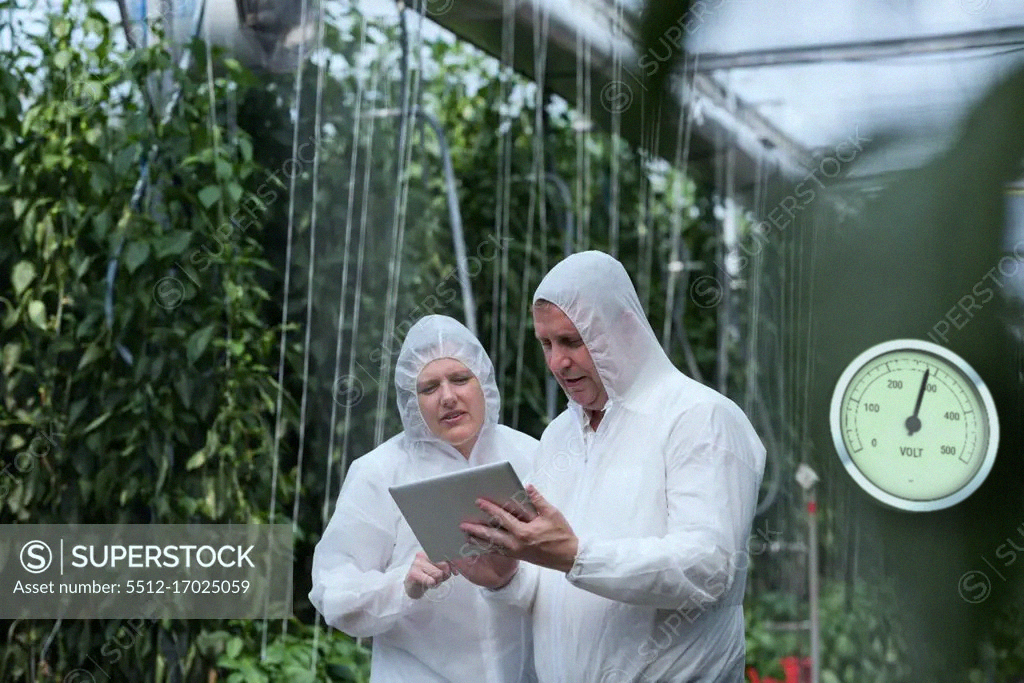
280 V
